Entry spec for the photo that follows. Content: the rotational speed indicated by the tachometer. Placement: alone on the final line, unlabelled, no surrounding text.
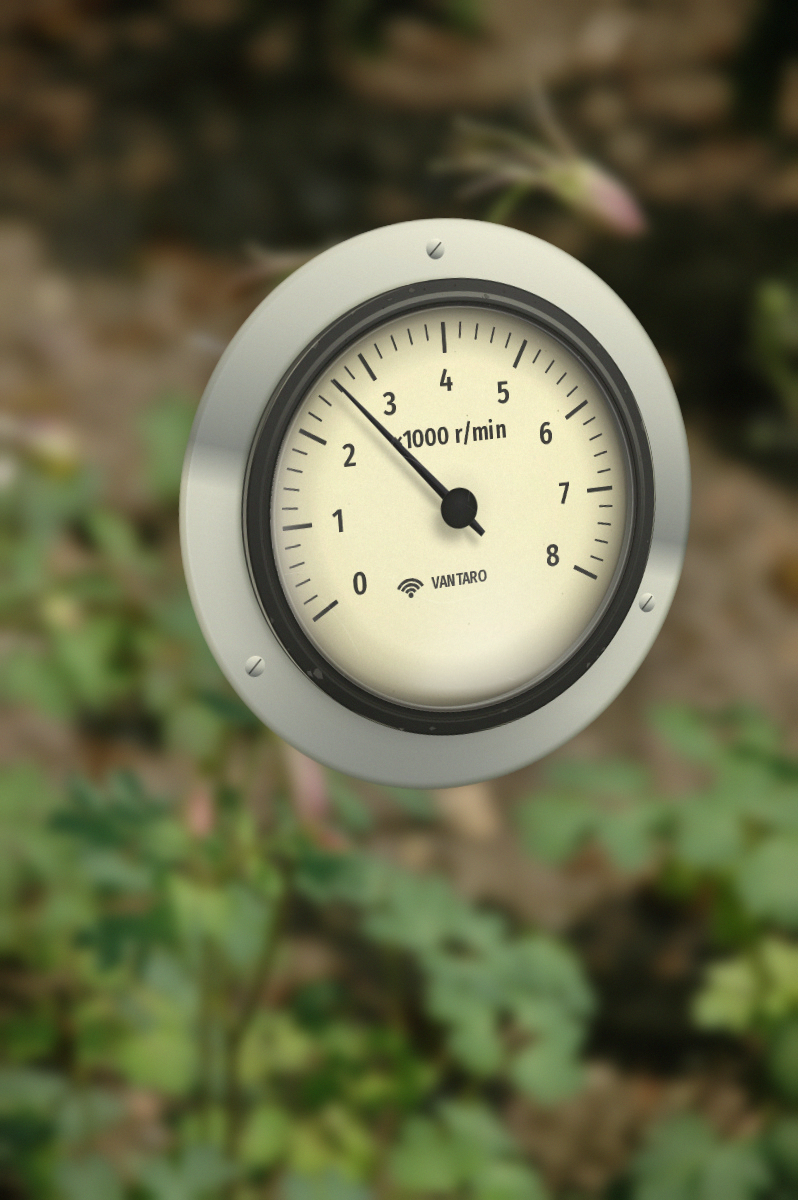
2600 rpm
